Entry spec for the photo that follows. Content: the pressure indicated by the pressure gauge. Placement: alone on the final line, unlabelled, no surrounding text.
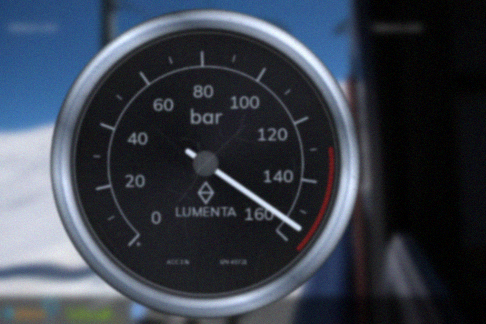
155 bar
